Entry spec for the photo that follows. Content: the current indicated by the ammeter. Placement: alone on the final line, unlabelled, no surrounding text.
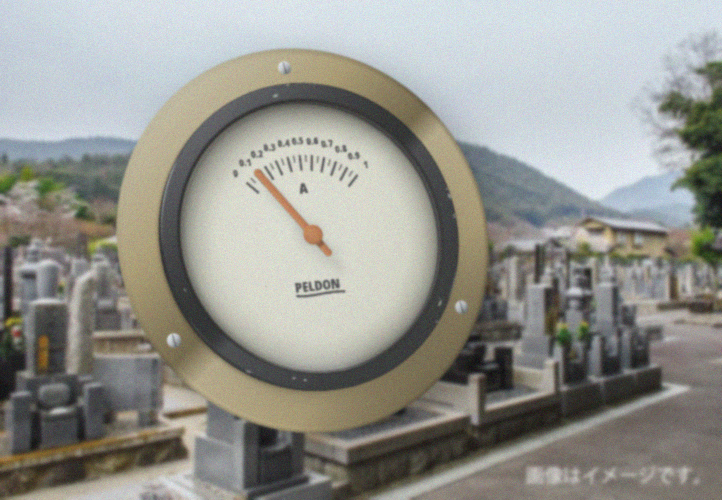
0.1 A
